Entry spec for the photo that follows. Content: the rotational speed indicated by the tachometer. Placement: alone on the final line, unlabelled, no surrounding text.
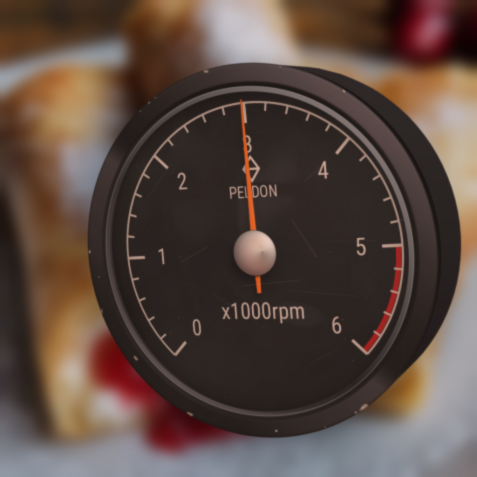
3000 rpm
